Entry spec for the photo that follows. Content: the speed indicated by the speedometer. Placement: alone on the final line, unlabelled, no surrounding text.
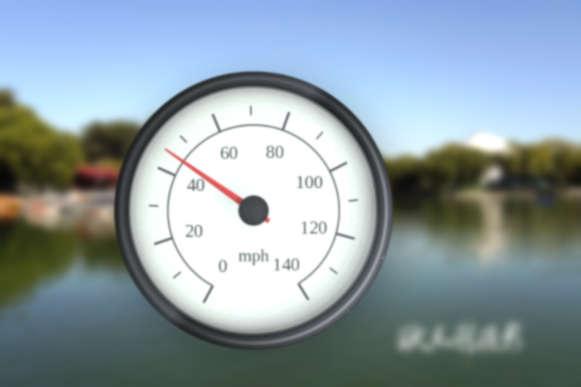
45 mph
